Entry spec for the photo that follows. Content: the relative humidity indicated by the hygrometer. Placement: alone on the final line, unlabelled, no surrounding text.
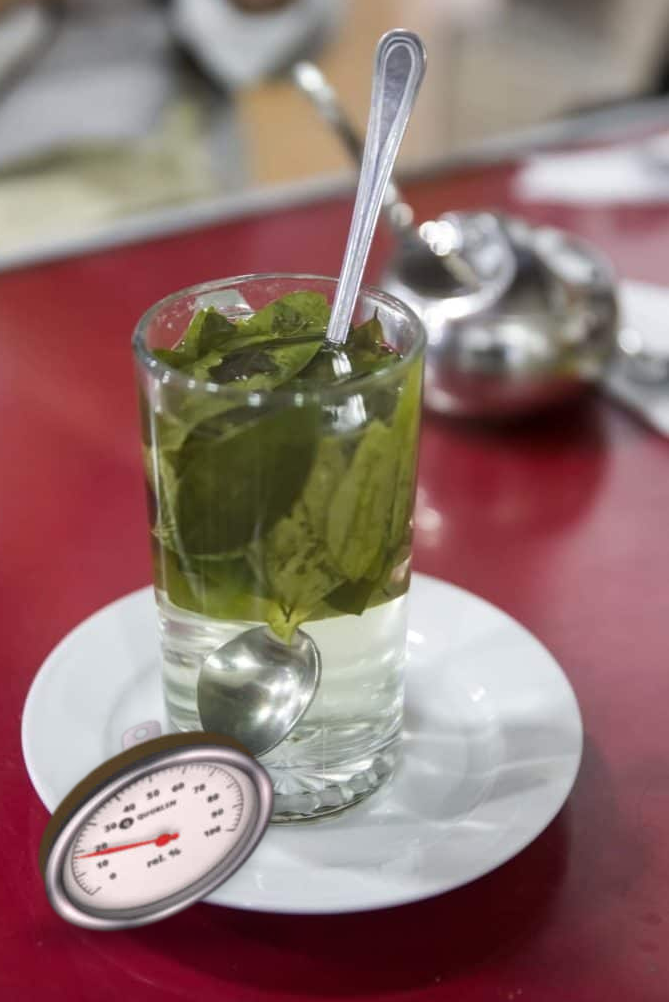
20 %
